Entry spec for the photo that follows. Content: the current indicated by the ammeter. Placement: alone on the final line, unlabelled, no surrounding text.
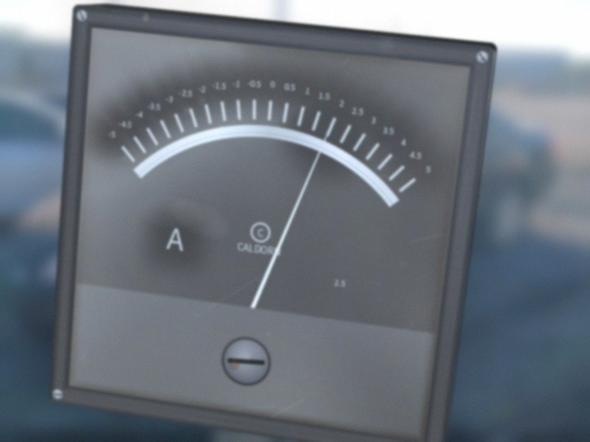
2 A
